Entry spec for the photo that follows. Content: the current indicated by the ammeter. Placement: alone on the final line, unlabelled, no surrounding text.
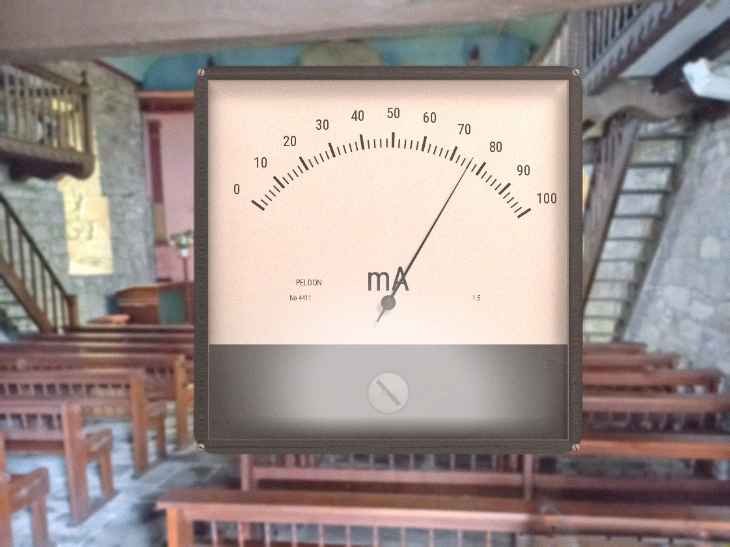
76 mA
